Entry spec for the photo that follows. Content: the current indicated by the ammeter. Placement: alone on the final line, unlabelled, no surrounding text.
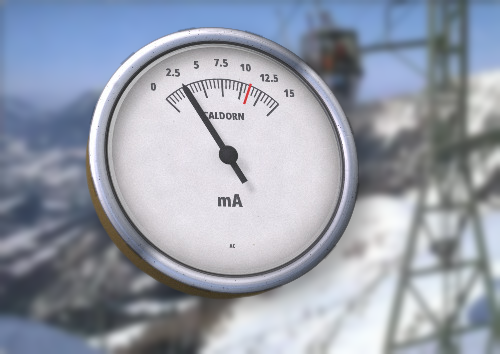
2.5 mA
